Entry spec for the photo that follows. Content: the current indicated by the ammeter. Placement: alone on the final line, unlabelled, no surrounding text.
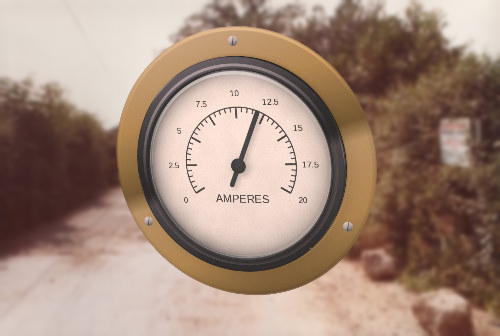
12 A
